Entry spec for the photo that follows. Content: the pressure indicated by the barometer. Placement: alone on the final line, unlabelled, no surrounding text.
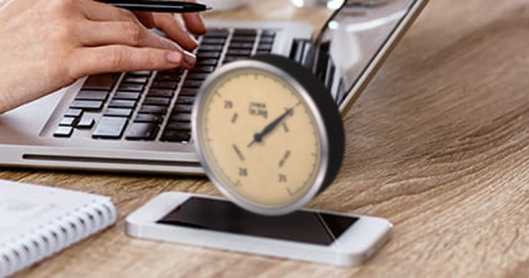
30 inHg
